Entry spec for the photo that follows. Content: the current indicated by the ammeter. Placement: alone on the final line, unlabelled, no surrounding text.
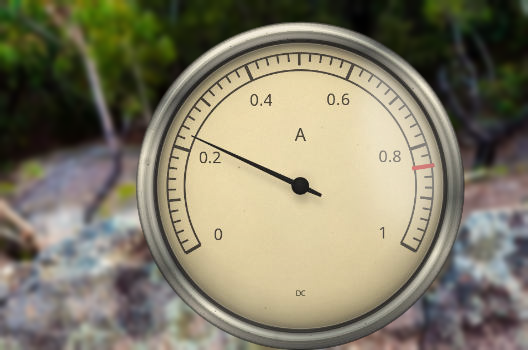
0.23 A
